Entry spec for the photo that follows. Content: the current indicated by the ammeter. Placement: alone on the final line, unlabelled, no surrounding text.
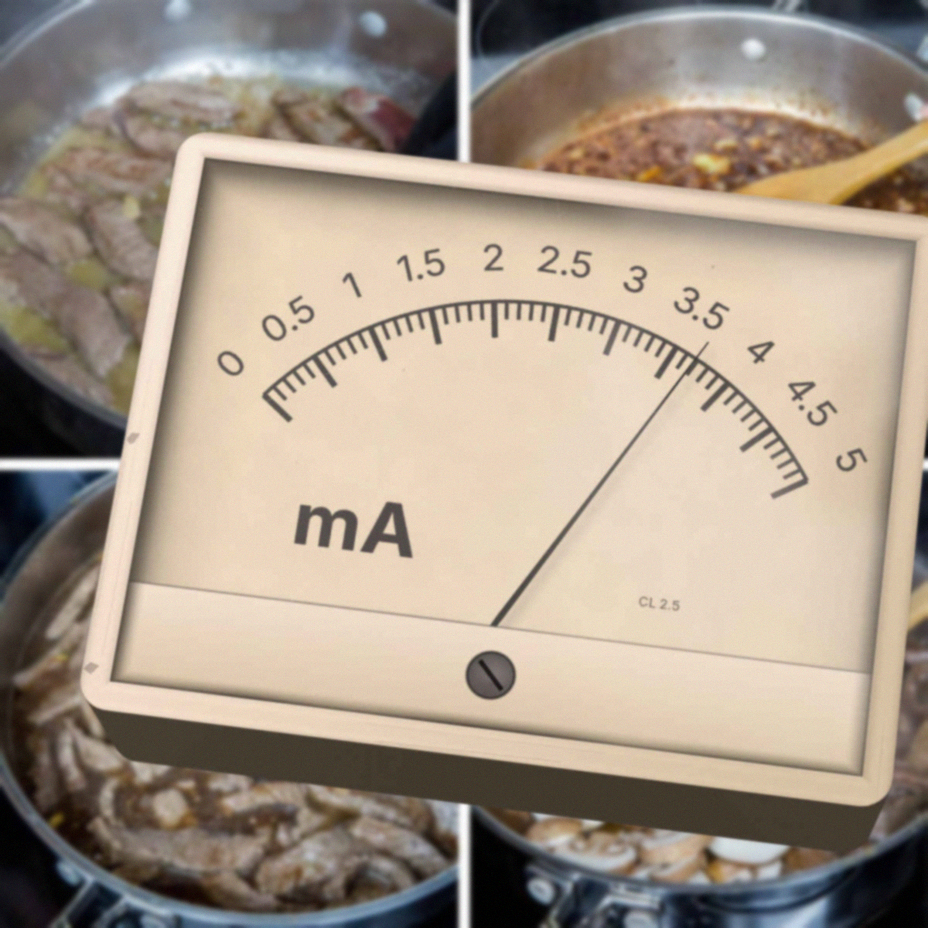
3.7 mA
